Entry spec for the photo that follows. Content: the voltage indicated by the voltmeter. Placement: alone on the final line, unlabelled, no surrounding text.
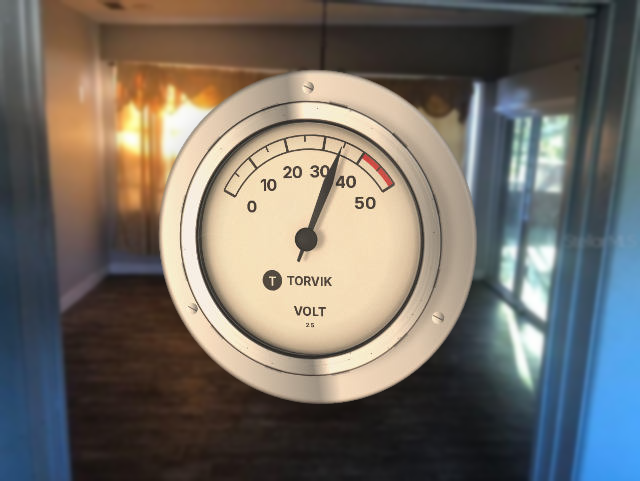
35 V
